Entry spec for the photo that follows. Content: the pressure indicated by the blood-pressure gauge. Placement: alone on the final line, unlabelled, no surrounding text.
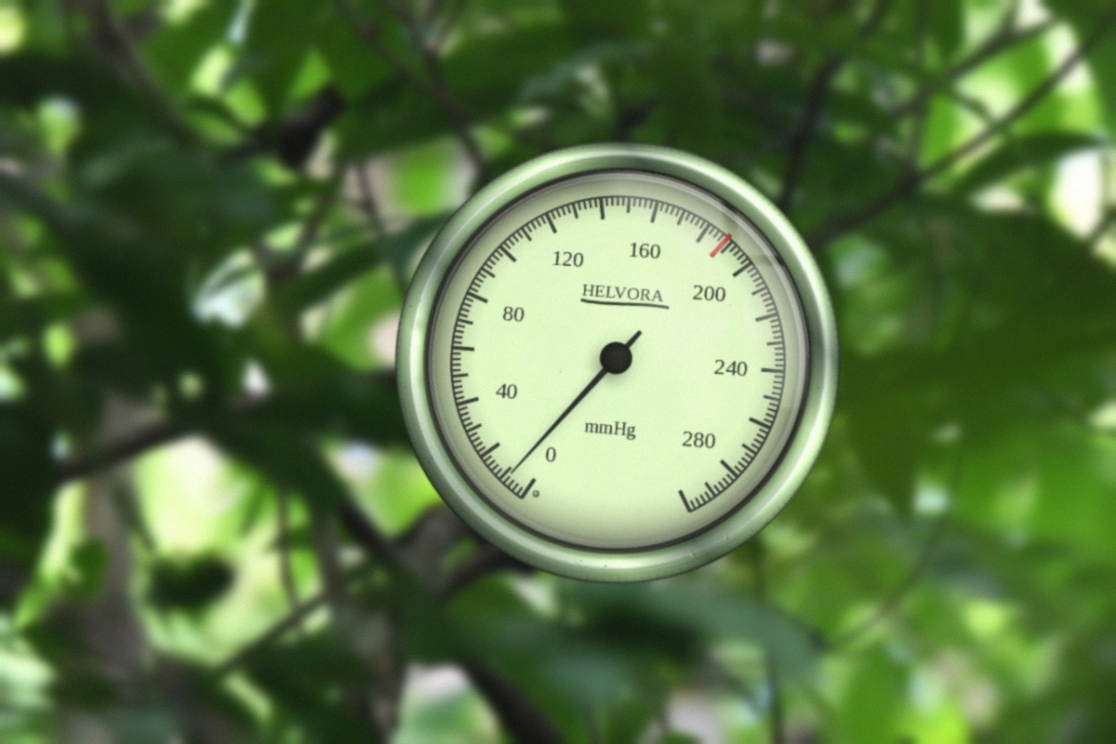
8 mmHg
